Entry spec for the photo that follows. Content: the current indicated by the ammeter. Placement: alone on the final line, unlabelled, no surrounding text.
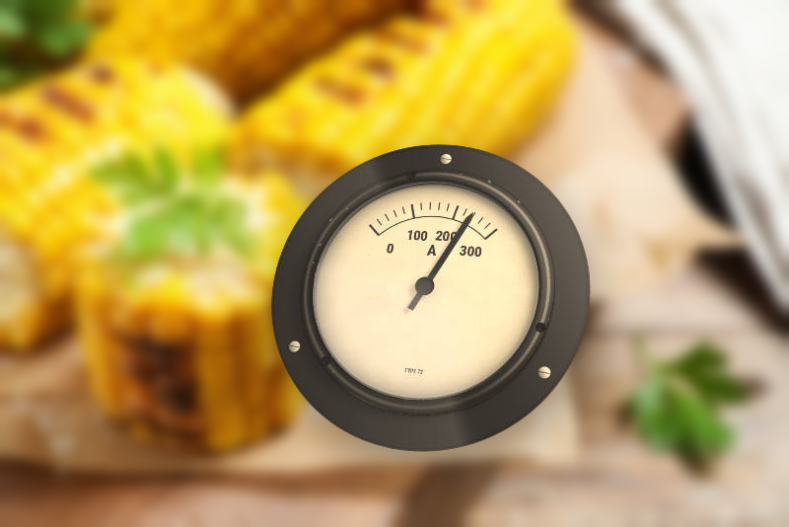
240 A
